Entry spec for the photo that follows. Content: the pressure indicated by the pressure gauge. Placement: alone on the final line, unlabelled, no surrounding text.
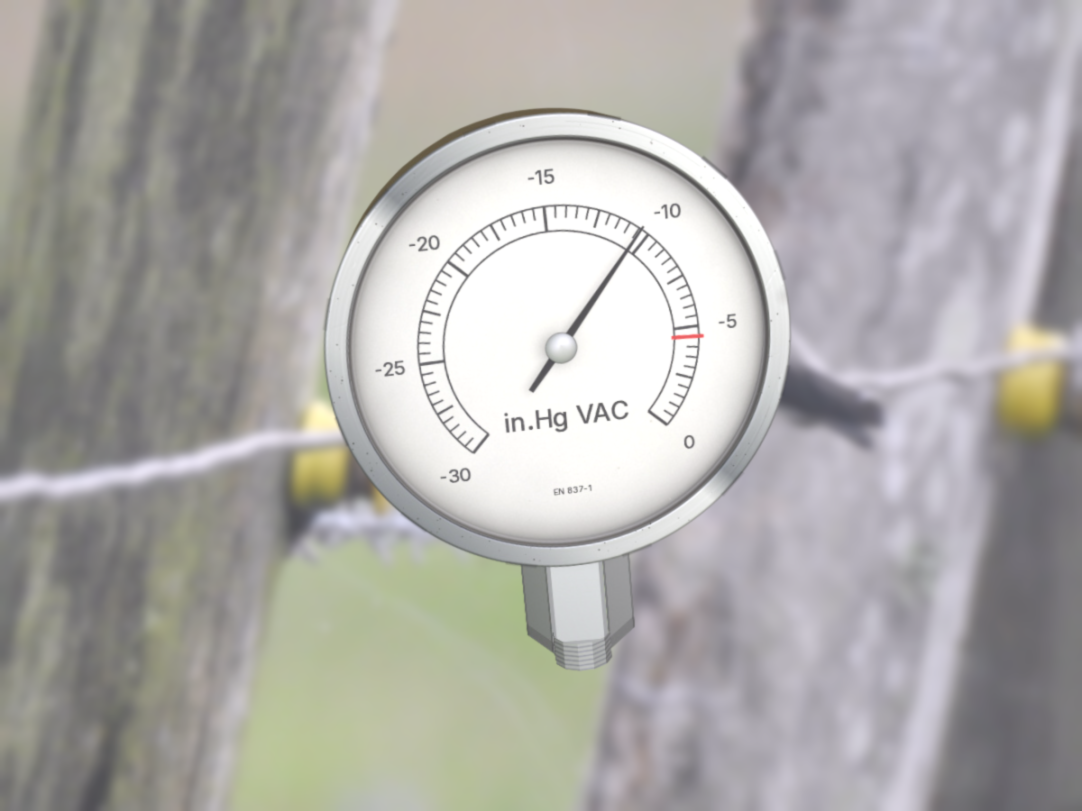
-10.5 inHg
